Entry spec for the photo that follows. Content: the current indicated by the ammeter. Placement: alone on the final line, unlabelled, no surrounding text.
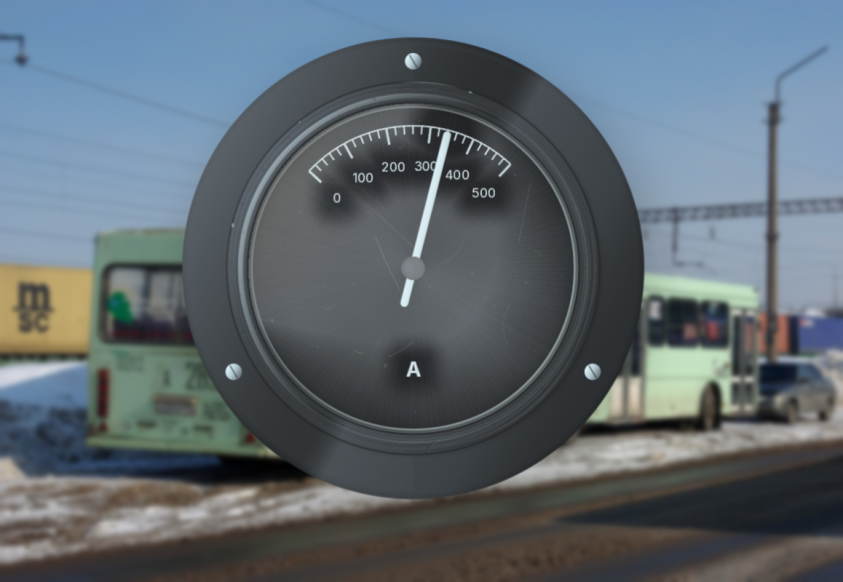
340 A
